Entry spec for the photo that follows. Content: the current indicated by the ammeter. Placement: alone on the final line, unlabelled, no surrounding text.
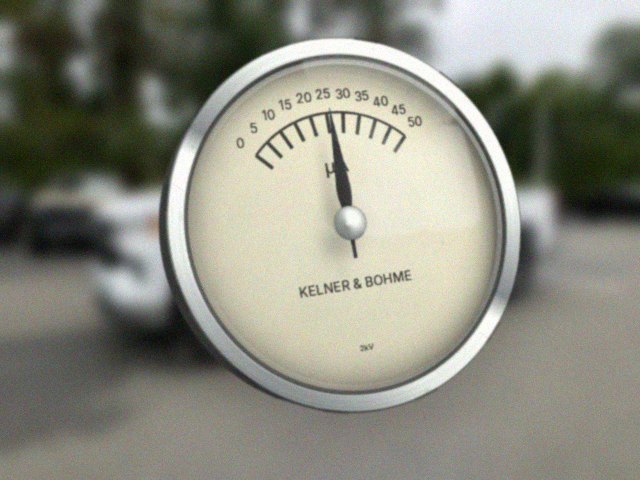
25 µA
